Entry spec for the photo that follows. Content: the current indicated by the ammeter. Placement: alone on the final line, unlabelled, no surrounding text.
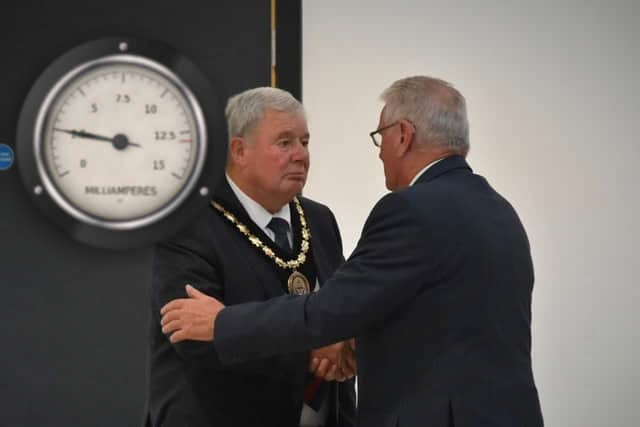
2.5 mA
